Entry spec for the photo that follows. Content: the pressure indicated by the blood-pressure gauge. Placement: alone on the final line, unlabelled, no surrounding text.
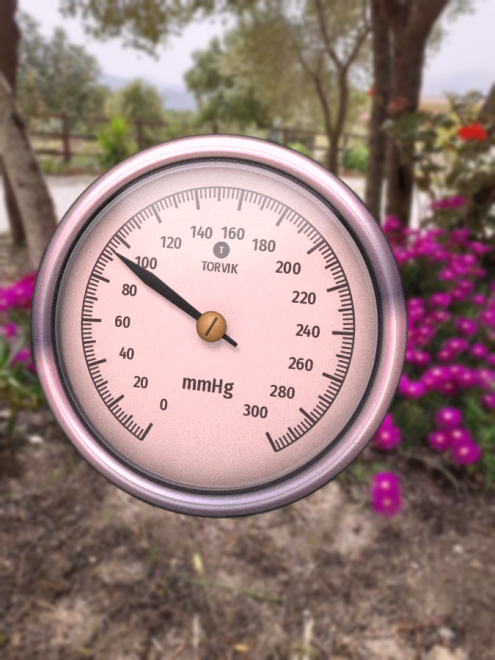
94 mmHg
